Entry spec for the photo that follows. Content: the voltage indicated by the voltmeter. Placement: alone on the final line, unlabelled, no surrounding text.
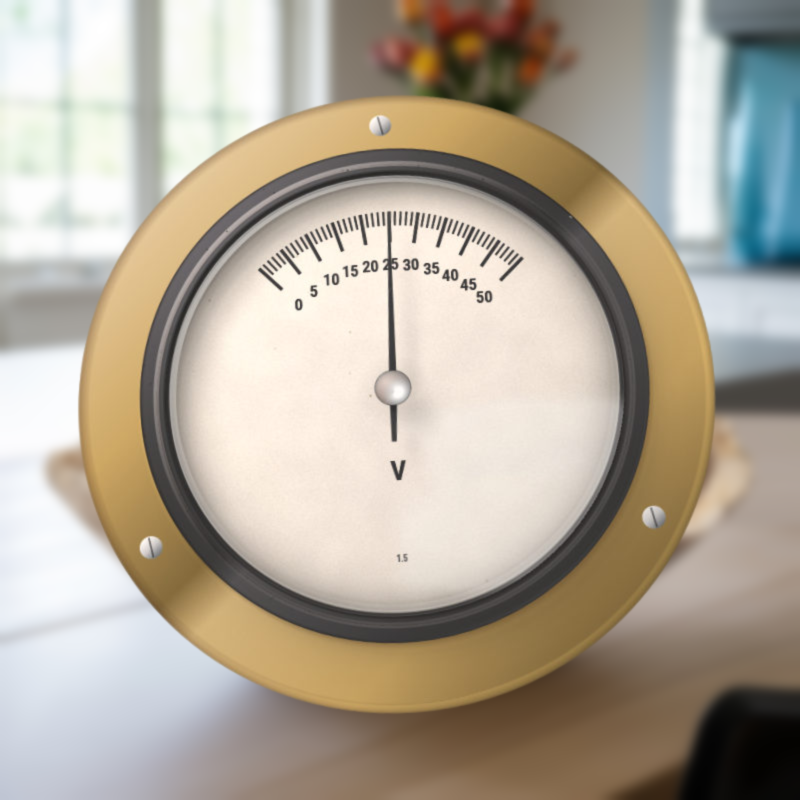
25 V
